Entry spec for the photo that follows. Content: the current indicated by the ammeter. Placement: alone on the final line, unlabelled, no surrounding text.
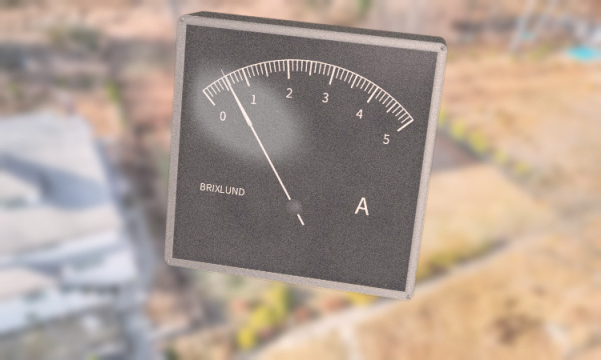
0.6 A
